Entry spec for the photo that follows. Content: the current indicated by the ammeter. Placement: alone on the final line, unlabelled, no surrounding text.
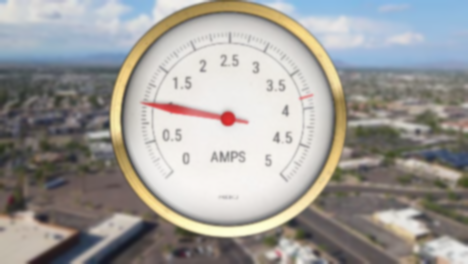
1 A
